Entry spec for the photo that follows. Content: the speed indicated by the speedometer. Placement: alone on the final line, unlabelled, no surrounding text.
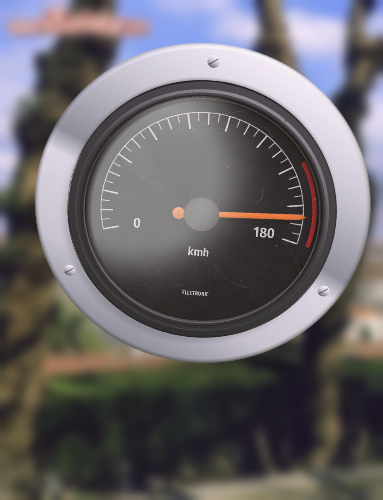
165 km/h
